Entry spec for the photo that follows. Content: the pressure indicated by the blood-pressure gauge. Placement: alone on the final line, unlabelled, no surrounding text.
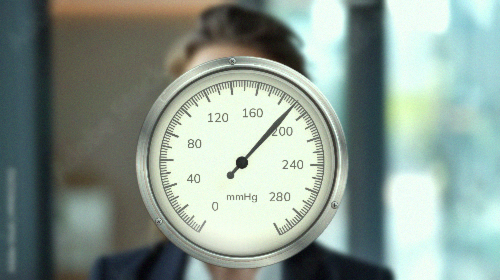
190 mmHg
